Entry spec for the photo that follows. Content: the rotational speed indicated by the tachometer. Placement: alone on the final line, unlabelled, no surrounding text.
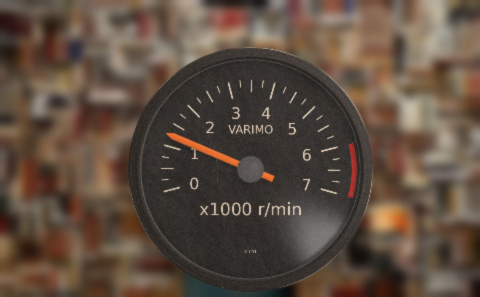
1250 rpm
